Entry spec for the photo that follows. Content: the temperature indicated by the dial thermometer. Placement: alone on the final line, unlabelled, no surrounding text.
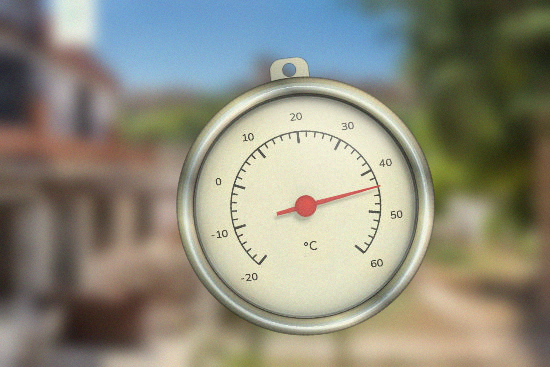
44 °C
